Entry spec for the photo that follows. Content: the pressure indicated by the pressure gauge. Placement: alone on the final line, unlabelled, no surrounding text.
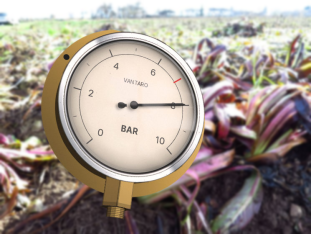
8 bar
